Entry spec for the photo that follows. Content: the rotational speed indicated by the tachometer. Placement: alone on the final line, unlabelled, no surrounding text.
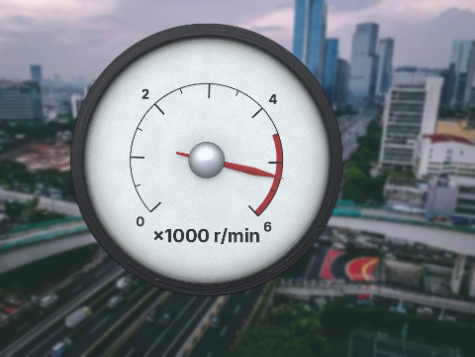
5250 rpm
